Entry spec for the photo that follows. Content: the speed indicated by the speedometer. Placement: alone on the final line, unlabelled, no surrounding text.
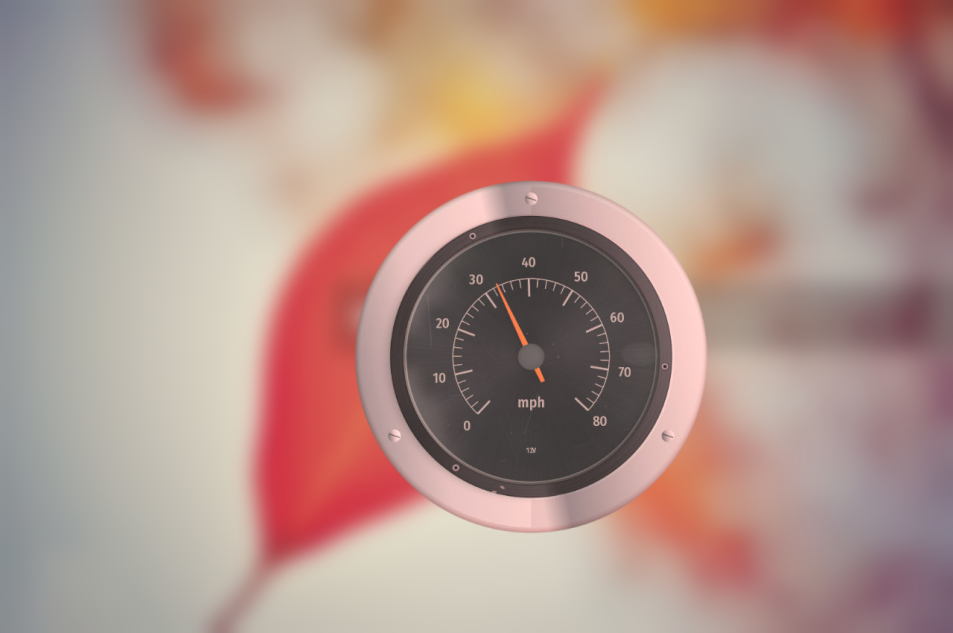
33 mph
